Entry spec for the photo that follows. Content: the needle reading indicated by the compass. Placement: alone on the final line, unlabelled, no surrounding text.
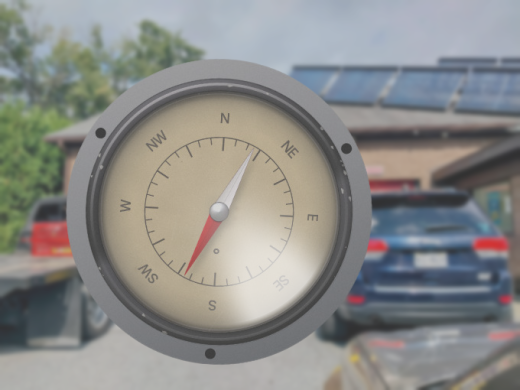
205 °
